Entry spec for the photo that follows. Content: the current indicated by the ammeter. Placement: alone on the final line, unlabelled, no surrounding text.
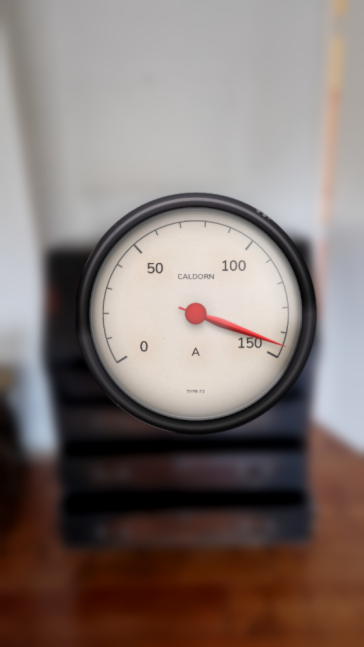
145 A
